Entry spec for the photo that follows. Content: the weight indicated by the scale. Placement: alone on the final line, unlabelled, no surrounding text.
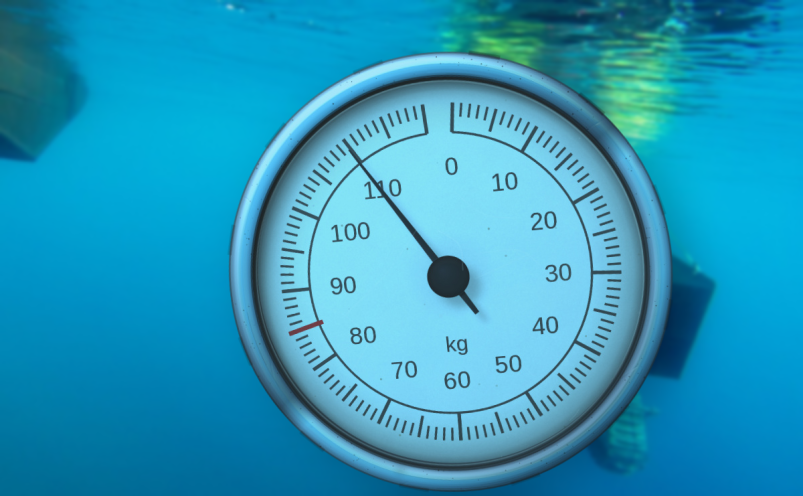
110 kg
